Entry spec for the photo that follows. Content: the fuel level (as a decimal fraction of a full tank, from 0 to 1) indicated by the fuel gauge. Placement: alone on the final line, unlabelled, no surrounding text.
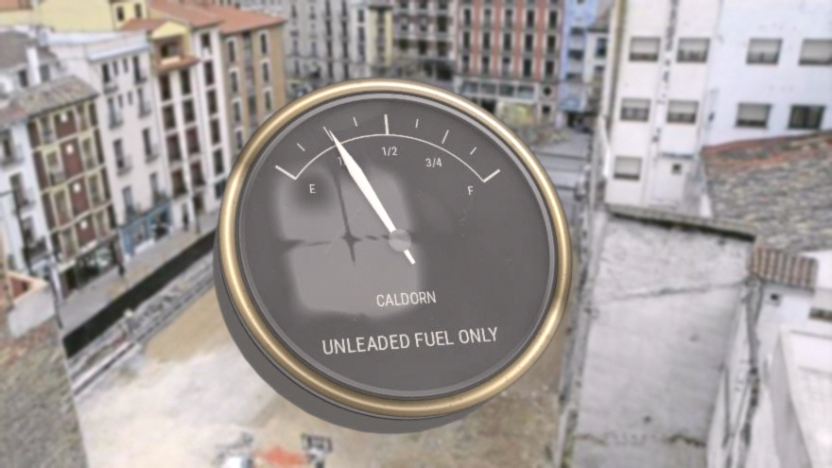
0.25
